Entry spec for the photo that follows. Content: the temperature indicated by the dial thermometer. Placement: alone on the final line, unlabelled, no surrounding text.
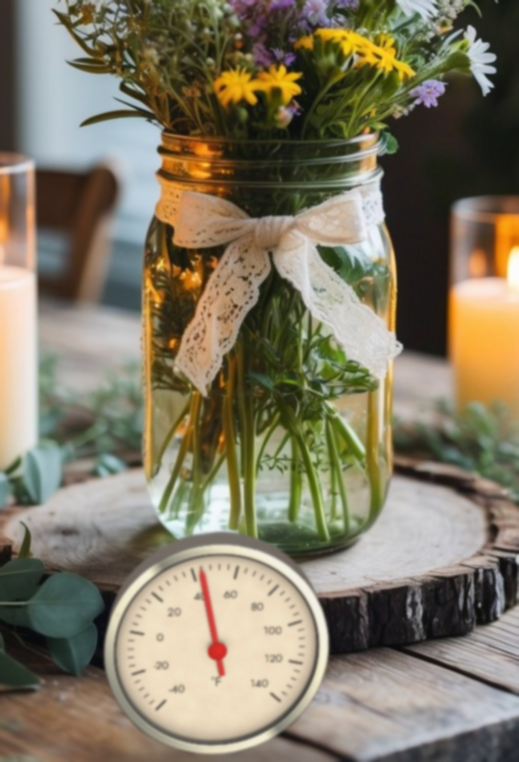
44 °F
